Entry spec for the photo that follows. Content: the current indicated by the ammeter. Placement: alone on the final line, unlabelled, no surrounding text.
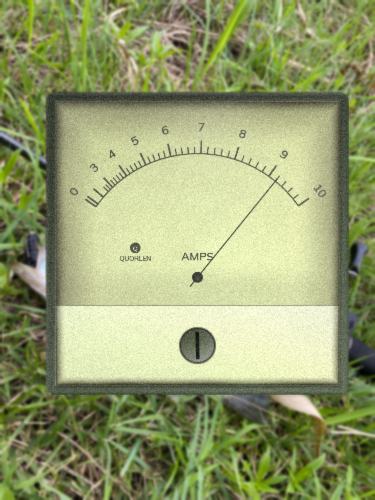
9.2 A
